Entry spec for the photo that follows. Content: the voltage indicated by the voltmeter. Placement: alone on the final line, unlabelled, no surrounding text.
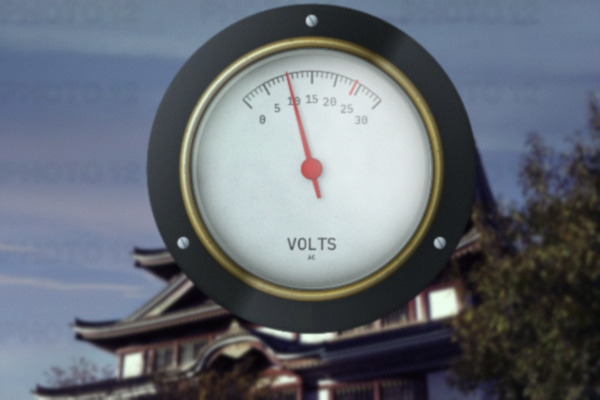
10 V
